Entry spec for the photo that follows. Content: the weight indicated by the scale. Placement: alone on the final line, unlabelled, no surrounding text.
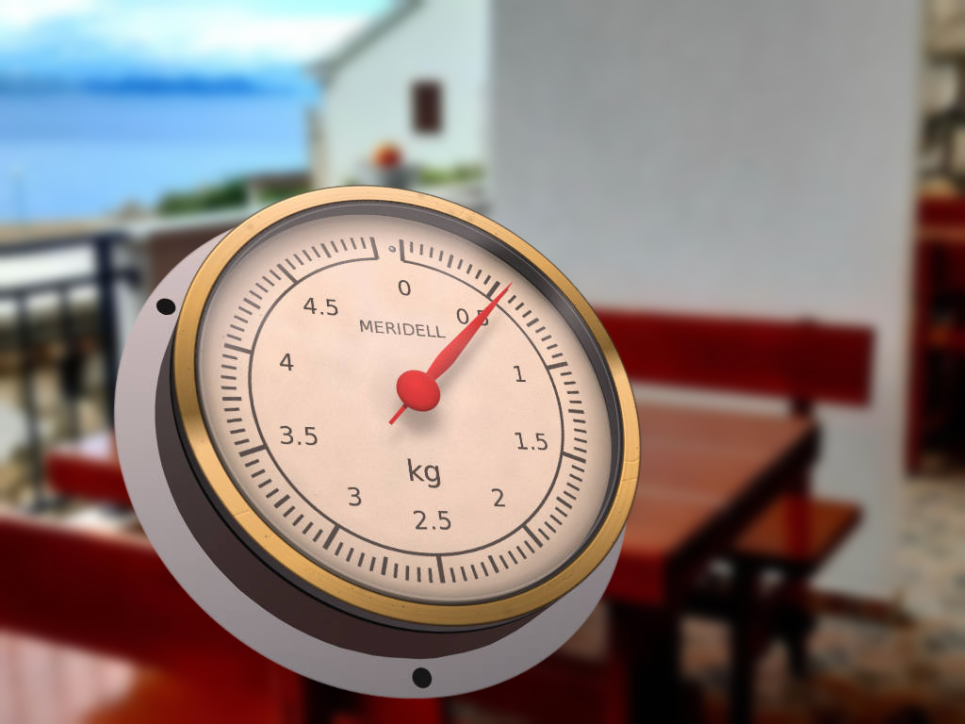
0.55 kg
